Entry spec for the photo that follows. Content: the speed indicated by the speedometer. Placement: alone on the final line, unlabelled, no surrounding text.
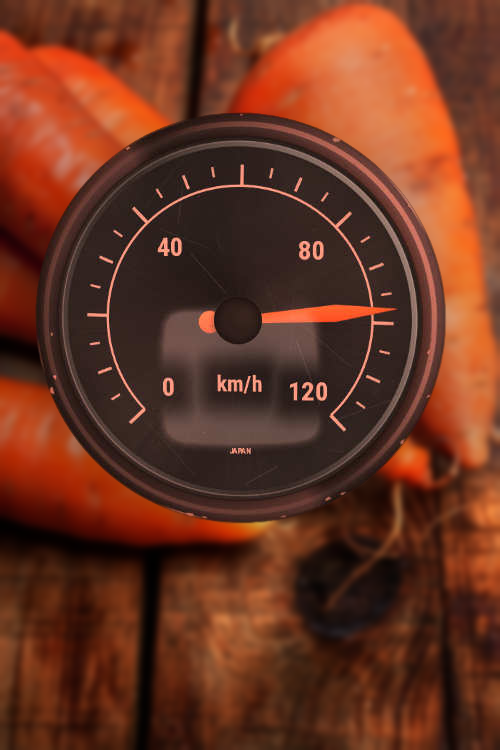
97.5 km/h
